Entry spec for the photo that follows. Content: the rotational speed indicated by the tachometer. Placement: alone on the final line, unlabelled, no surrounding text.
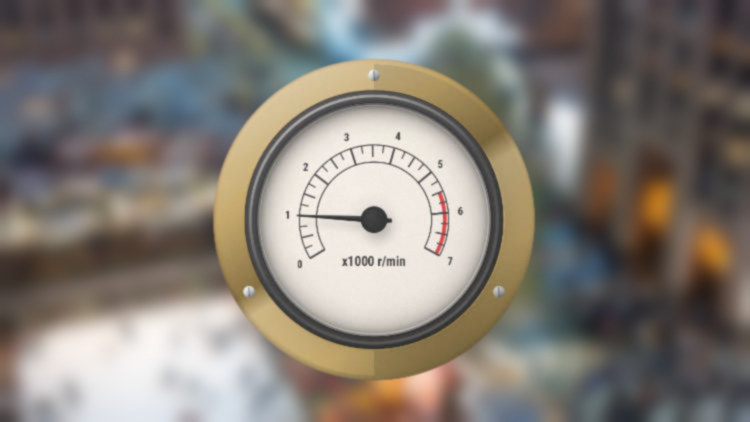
1000 rpm
